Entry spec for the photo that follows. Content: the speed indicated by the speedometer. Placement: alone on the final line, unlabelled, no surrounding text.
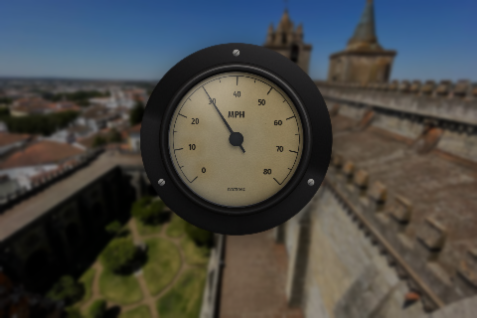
30 mph
